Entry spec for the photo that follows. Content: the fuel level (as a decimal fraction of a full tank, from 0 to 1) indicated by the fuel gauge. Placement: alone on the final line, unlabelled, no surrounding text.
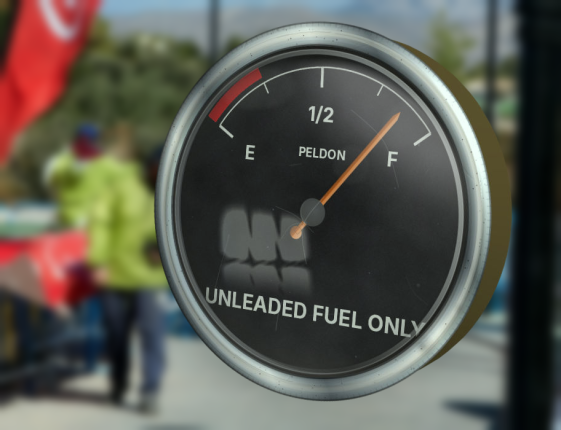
0.875
